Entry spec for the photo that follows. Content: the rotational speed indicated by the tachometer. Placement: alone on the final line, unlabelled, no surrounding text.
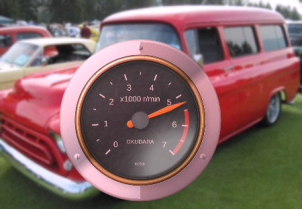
5250 rpm
